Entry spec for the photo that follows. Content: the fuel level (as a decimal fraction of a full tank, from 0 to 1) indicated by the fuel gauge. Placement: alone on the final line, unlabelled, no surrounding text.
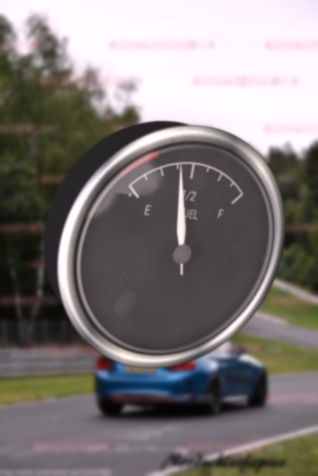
0.375
